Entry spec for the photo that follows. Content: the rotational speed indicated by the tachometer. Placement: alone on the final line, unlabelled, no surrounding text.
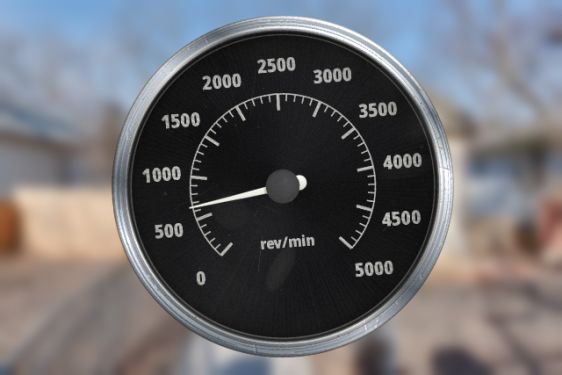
650 rpm
